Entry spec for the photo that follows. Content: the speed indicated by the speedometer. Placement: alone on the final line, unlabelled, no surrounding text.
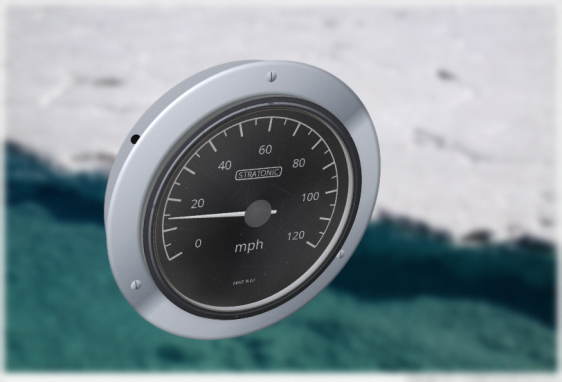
15 mph
